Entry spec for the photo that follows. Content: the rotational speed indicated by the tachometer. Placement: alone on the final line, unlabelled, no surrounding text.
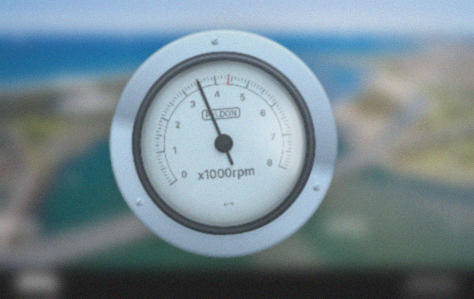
3500 rpm
